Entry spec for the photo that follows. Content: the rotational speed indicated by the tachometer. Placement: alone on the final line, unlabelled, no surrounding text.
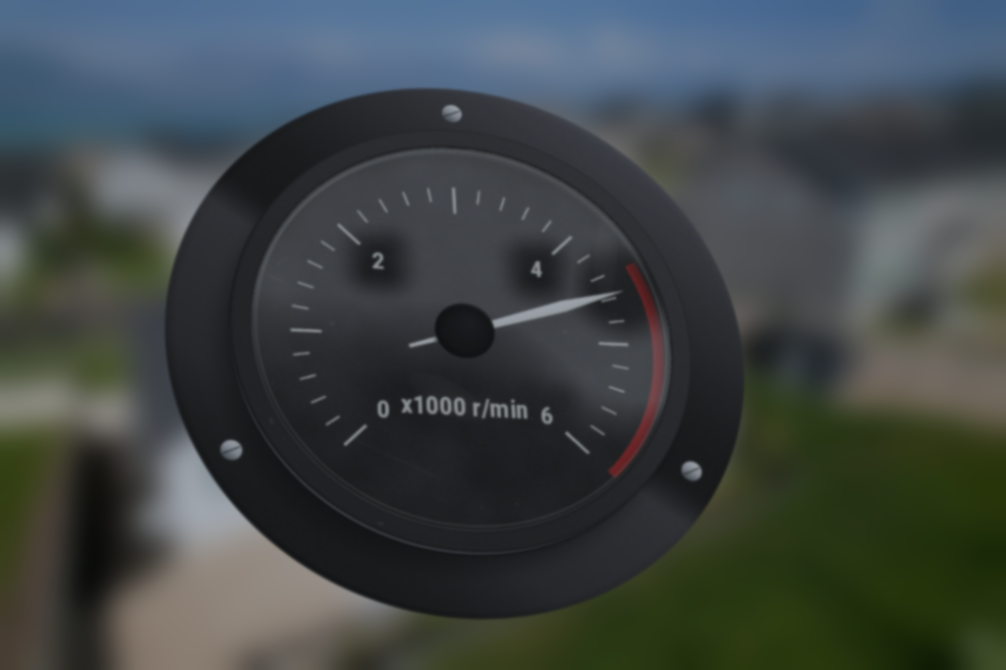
4600 rpm
